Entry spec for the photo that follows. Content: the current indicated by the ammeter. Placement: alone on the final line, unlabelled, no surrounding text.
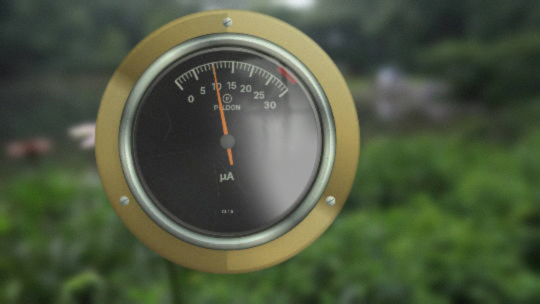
10 µA
